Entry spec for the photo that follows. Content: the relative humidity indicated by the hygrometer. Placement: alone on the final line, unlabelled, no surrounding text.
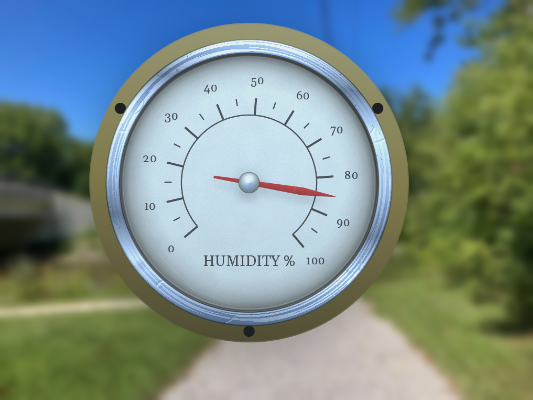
85 %
